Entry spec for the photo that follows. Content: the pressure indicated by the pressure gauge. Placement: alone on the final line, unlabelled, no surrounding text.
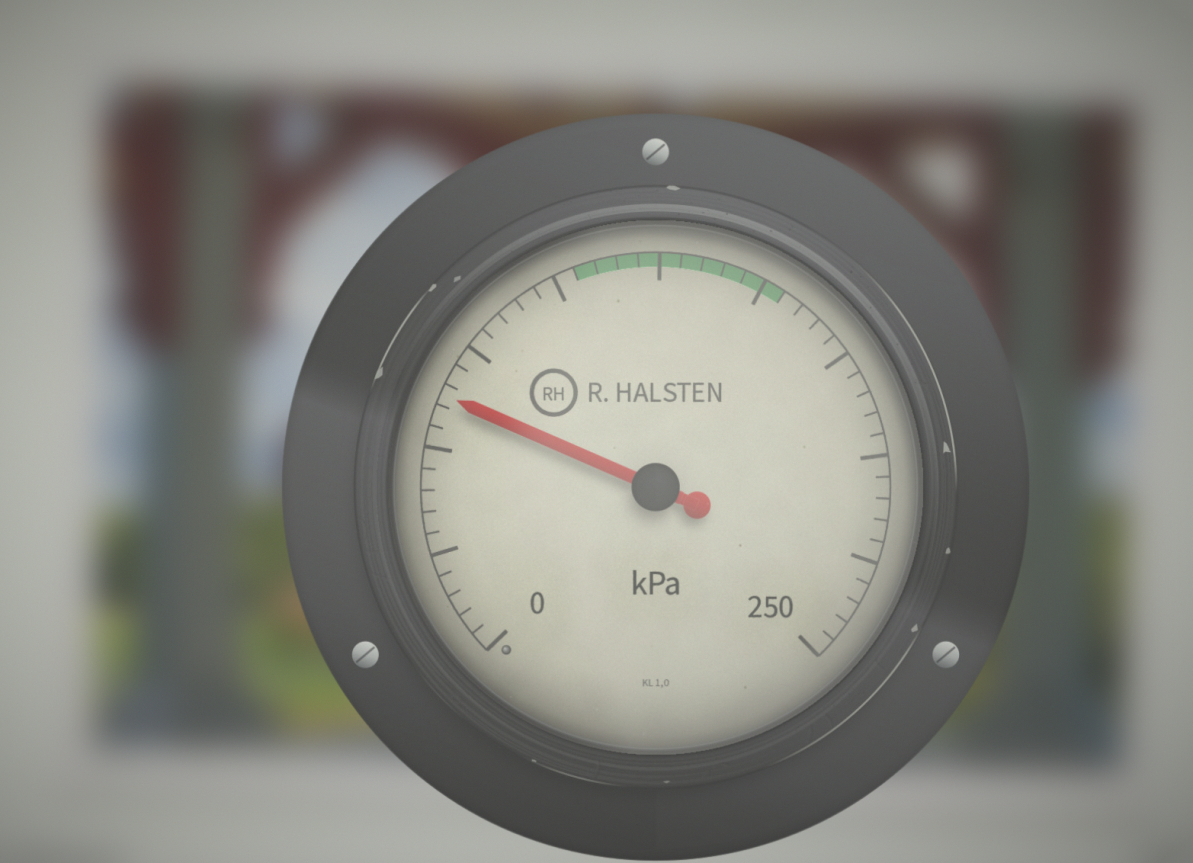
62.5 kPa
